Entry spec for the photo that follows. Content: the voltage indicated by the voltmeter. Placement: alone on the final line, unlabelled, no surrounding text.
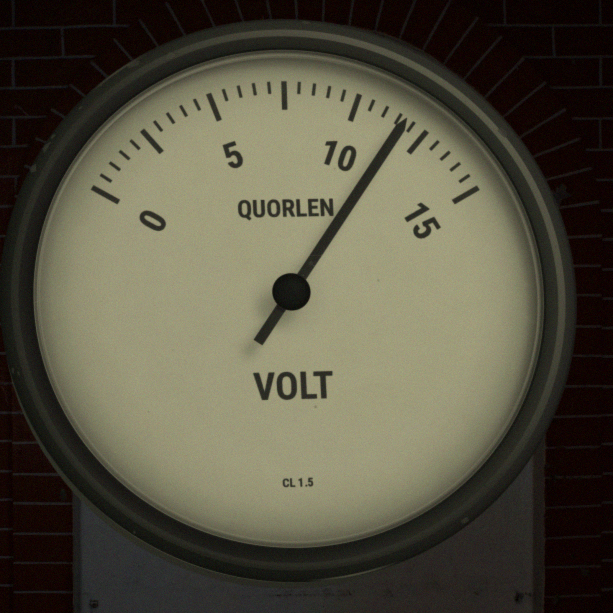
11.75 V
